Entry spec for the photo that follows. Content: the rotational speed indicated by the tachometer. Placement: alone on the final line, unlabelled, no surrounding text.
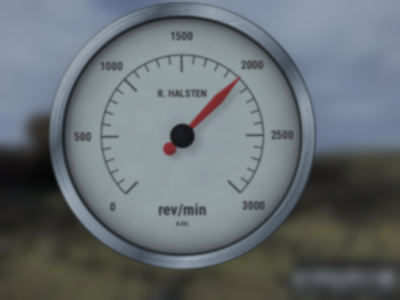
2000 rpm
